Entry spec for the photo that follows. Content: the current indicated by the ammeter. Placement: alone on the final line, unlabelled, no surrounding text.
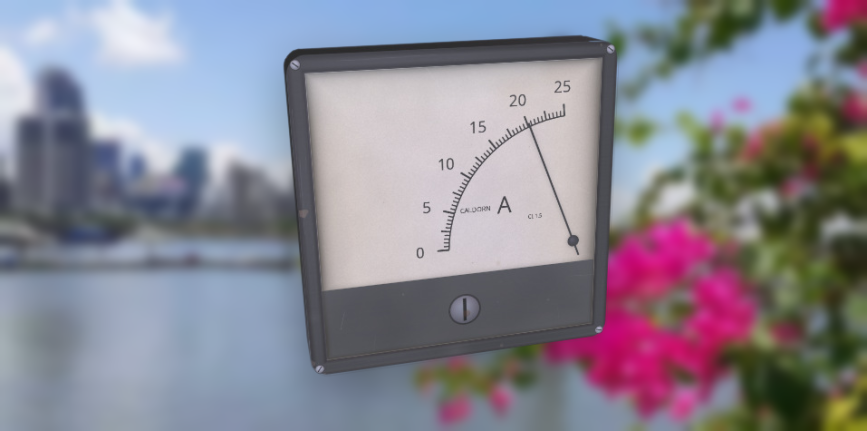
20 A
